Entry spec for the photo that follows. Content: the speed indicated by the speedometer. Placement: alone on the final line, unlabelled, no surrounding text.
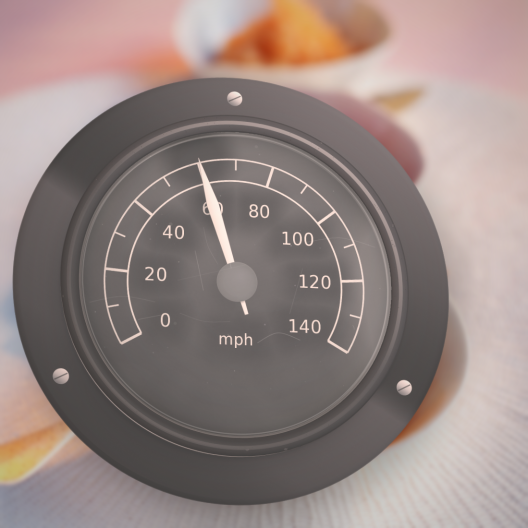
60 mph
